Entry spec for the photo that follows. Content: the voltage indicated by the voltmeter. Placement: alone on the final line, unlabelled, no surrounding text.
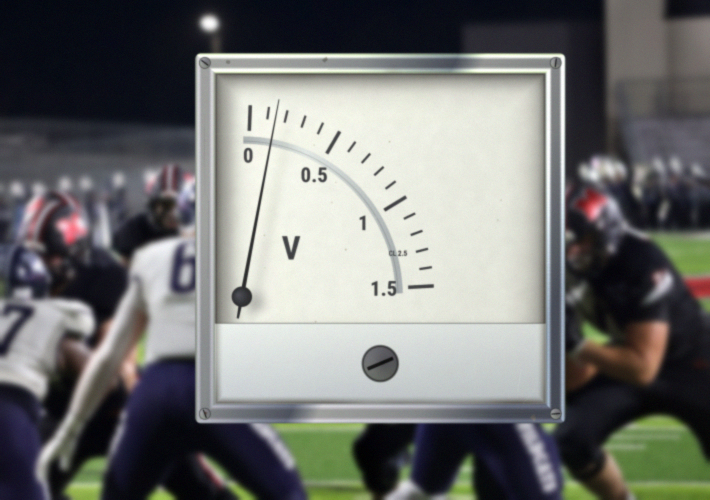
0.15 V
